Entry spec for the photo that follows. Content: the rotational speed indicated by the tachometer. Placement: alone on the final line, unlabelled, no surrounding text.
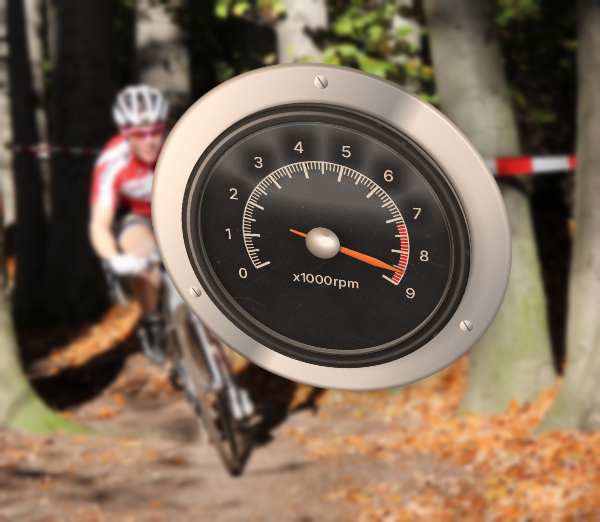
8500 rpm
